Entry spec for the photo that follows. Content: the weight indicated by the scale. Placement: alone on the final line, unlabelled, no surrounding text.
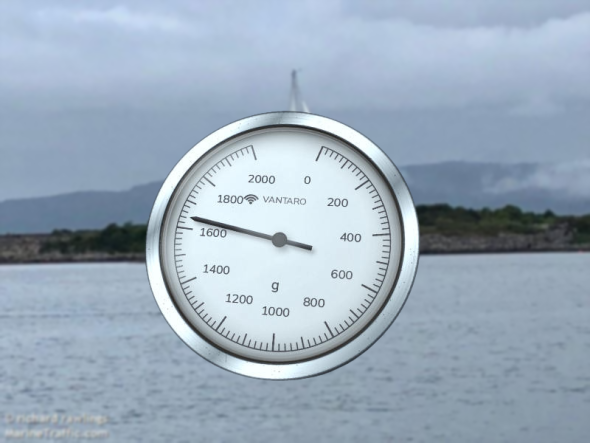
1640 g
